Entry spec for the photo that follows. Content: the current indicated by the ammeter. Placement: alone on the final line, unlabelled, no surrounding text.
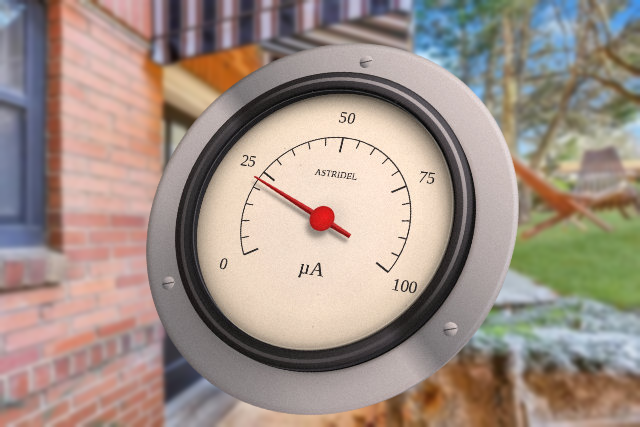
22.5 µA
